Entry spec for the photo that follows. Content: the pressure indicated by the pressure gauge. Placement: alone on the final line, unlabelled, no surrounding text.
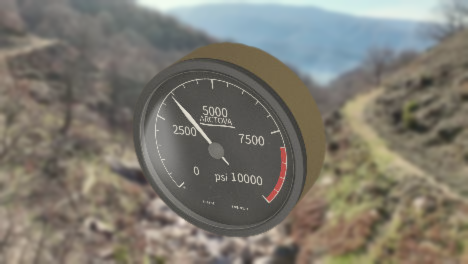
3500 psi
